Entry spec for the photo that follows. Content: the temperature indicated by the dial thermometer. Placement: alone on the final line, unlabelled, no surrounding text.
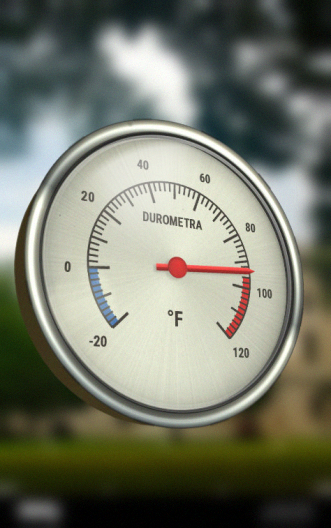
94 °F
